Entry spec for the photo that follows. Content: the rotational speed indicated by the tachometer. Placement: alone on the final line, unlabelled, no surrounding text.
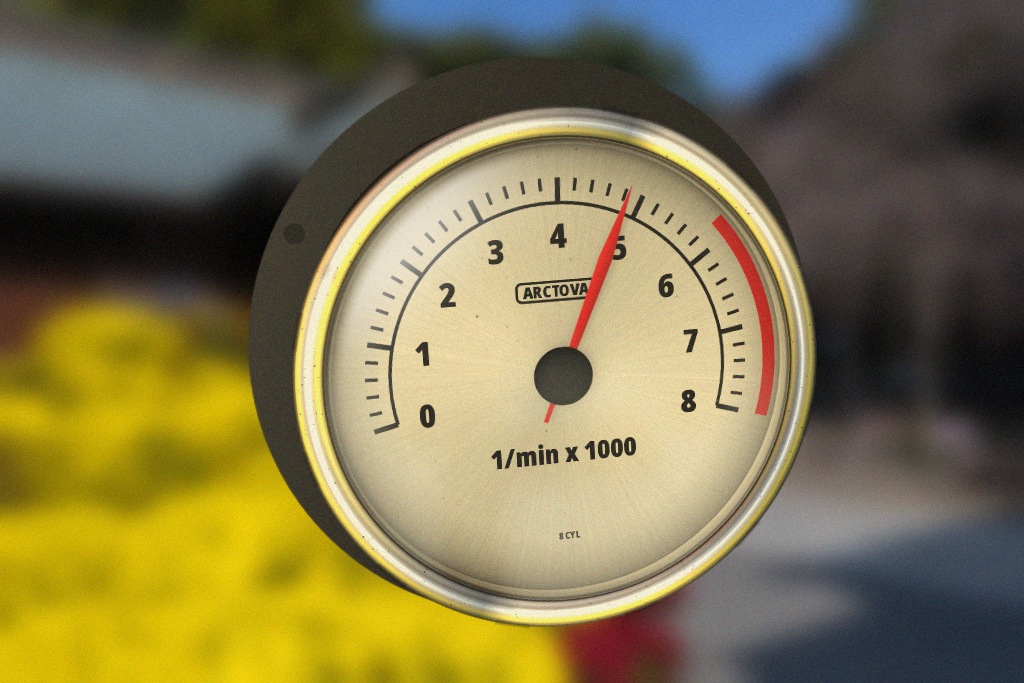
4800 rpm
